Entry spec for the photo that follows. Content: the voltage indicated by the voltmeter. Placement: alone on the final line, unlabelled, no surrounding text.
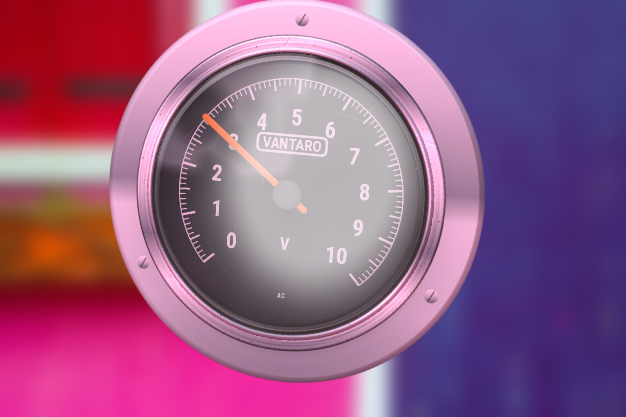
3 V
